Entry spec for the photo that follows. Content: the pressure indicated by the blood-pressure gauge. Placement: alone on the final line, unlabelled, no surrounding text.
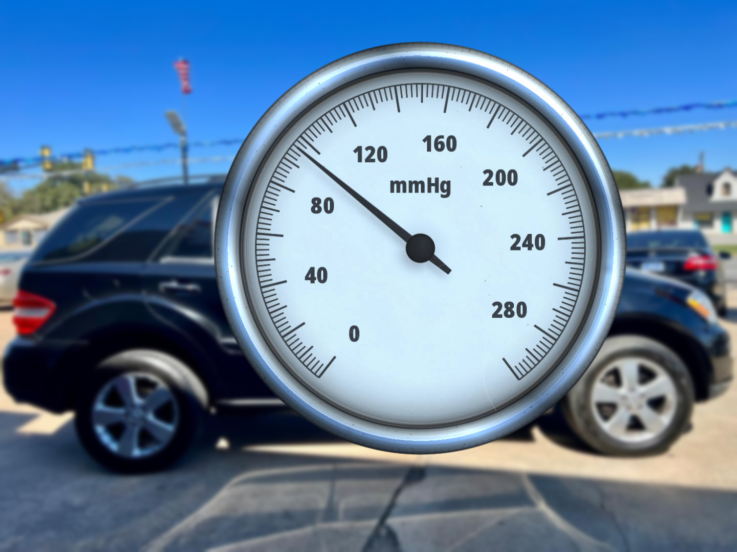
96 mmHg
